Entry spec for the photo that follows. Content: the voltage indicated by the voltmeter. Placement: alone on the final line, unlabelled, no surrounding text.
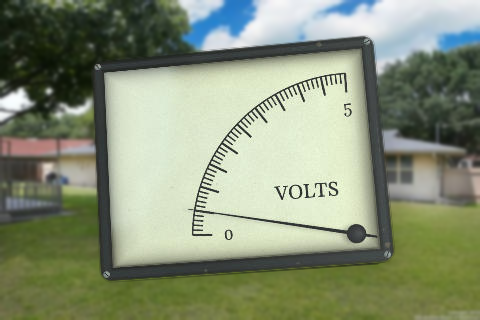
0.5 V
